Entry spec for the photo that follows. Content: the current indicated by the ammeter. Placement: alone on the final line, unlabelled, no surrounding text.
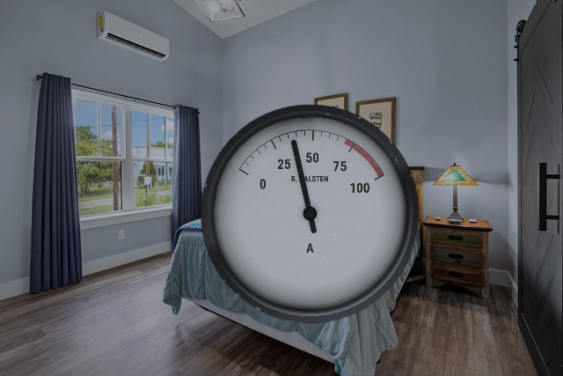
37.5 A
